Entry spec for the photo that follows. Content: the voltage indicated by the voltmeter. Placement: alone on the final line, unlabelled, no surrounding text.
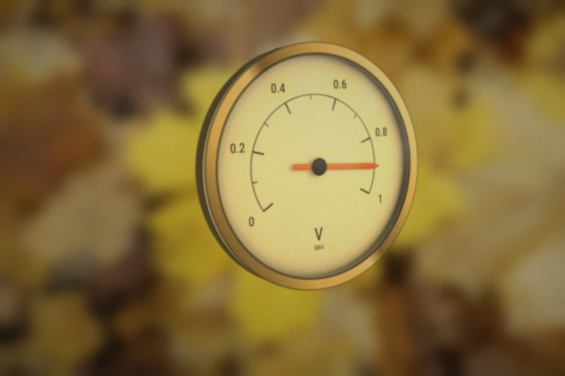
0.9 V
